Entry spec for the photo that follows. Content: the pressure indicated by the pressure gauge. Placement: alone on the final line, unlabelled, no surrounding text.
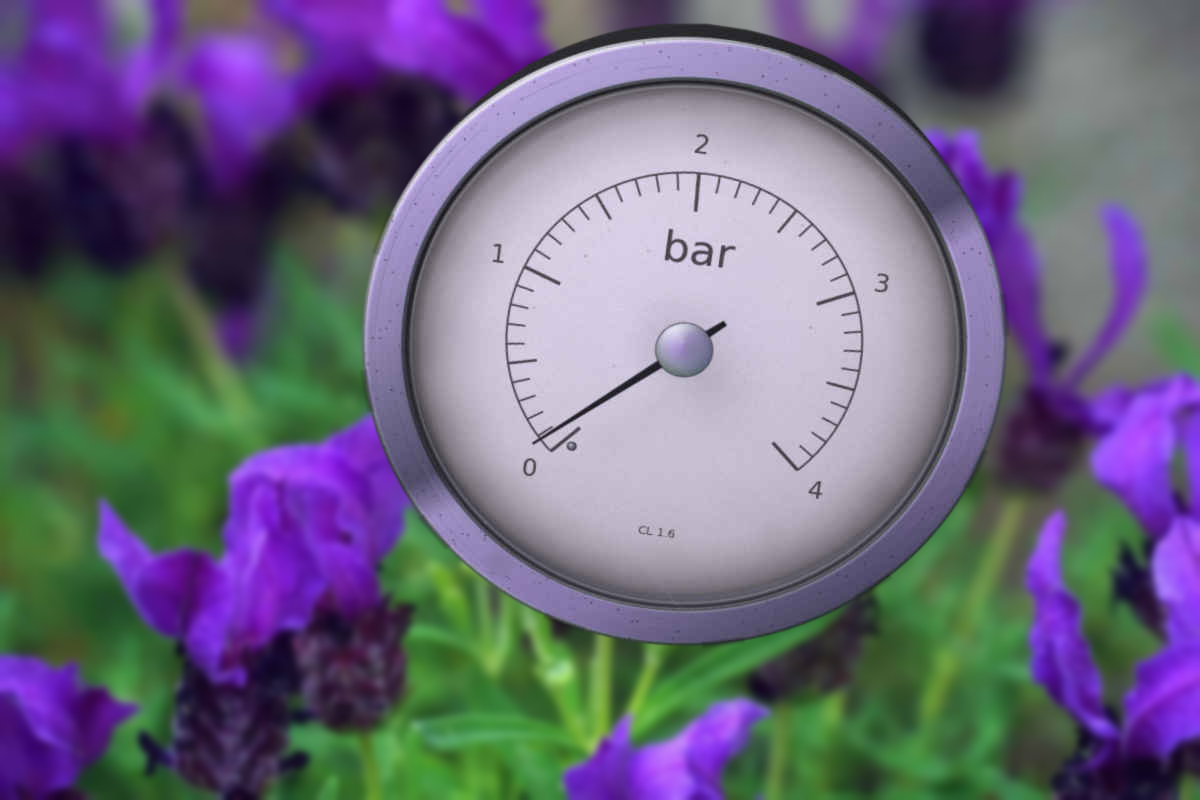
0.1 bar
